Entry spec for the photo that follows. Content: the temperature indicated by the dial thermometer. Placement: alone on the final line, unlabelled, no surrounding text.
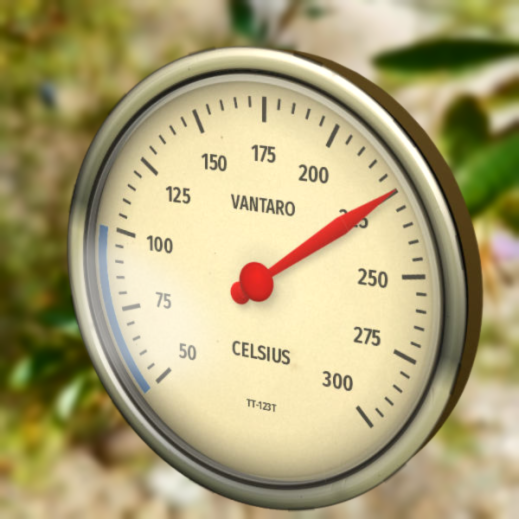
225 °C
